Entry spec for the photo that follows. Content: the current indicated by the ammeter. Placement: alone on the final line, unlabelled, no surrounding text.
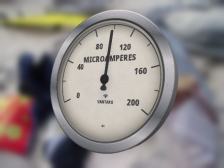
100 µA
